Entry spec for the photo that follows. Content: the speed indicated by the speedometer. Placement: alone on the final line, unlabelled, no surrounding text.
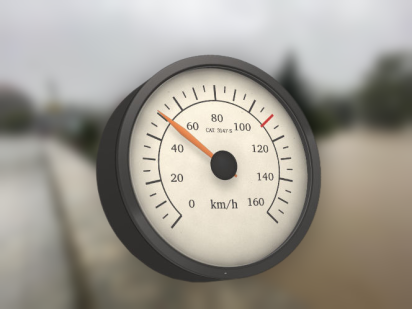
50 km/h
